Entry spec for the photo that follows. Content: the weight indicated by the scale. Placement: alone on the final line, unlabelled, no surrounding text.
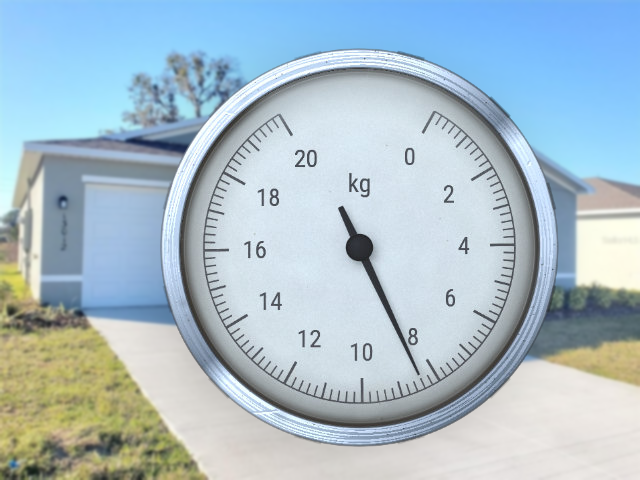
8.4 kg
